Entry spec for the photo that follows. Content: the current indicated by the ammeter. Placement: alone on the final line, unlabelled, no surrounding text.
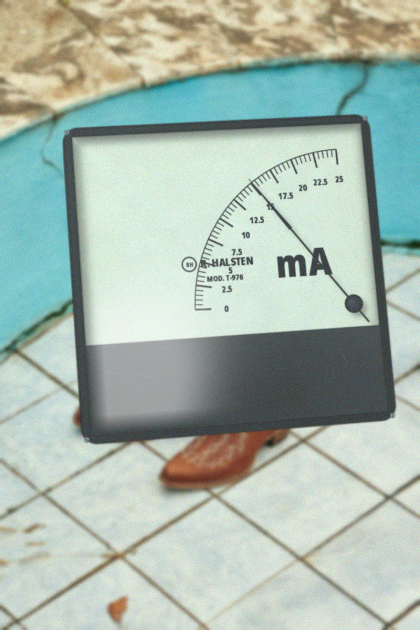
15 mA
